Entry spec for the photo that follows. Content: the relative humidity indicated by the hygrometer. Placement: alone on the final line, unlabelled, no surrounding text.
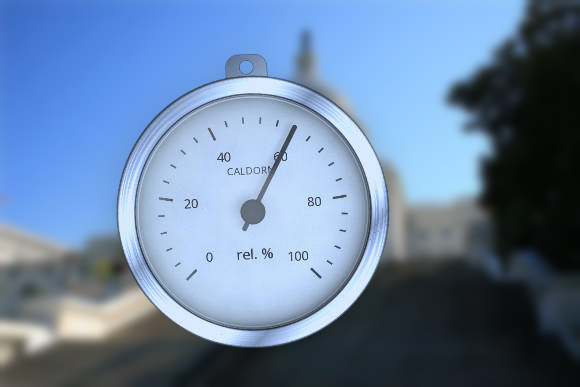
60 %
